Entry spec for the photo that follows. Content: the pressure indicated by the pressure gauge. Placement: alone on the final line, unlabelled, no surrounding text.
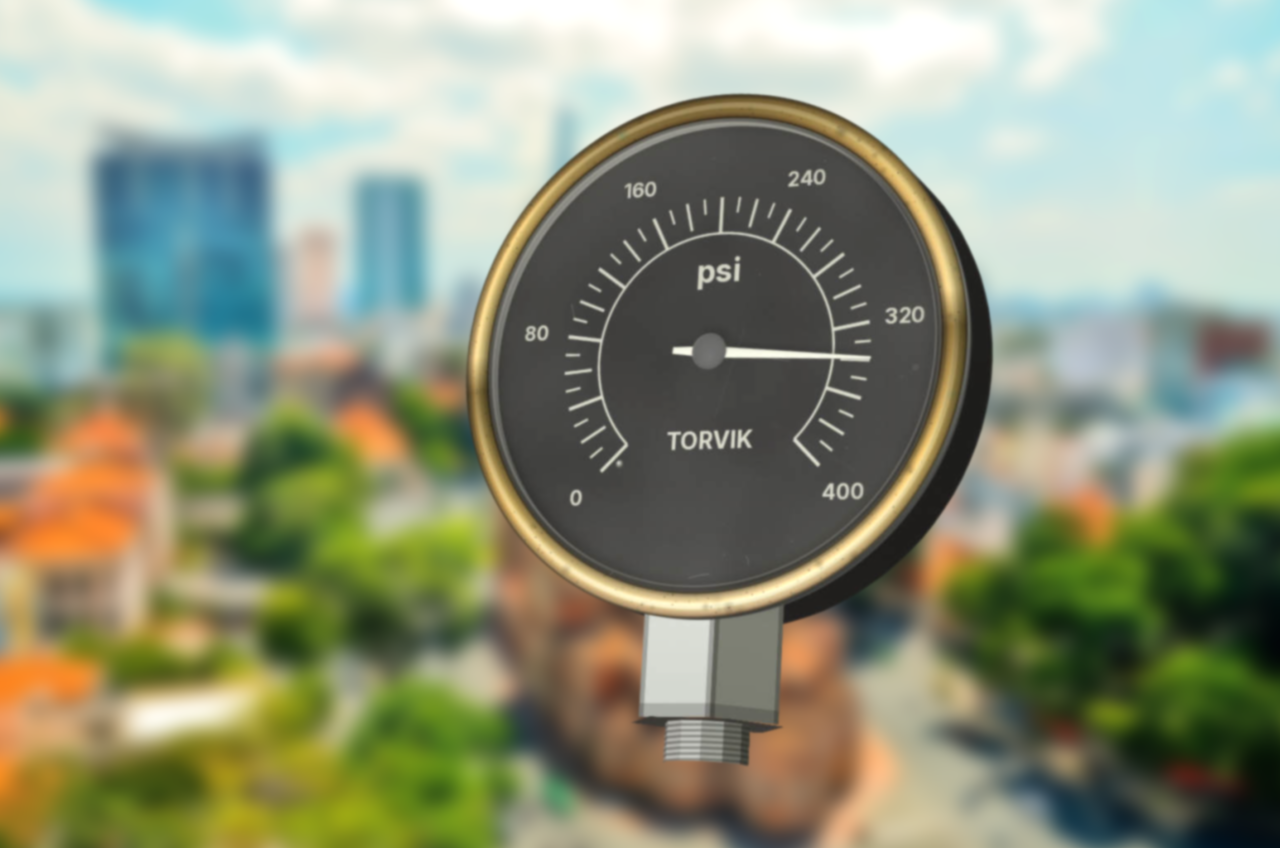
340 psi
